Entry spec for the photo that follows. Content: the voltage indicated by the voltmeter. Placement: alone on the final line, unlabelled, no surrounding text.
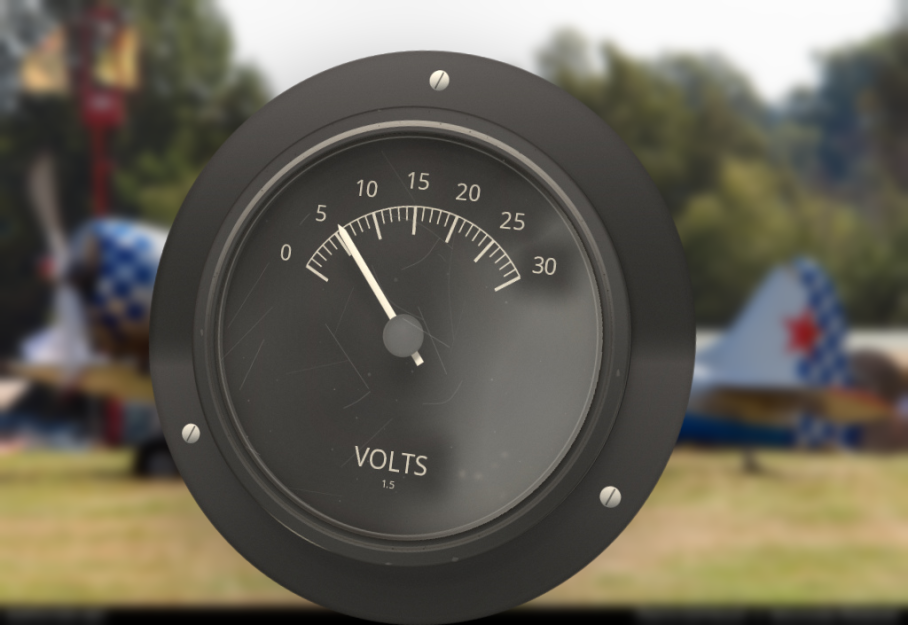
6 V
